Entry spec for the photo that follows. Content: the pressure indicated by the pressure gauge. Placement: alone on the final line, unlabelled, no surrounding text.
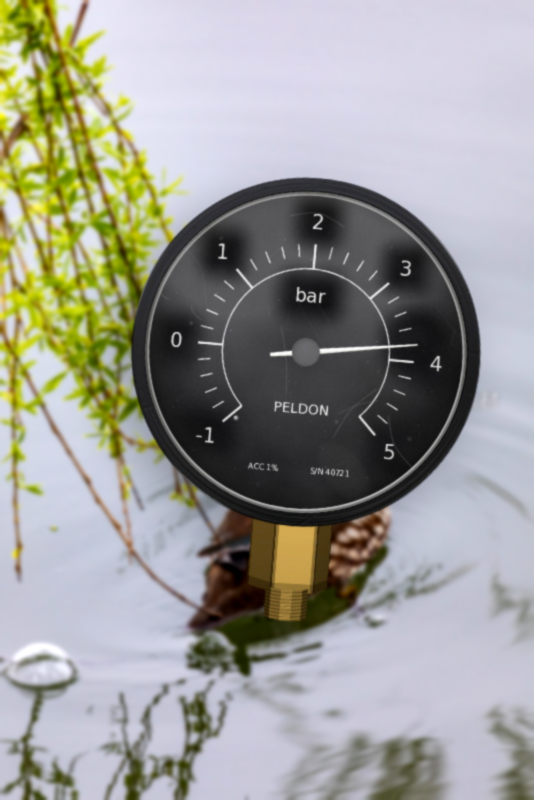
3.8 bar
